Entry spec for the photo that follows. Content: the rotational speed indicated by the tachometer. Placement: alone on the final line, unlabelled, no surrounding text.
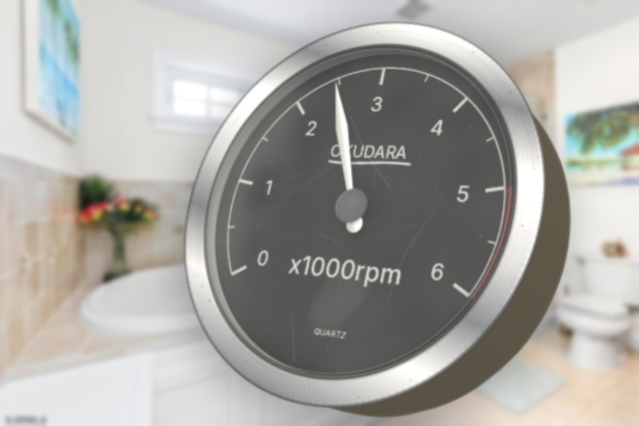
2500 rpm
